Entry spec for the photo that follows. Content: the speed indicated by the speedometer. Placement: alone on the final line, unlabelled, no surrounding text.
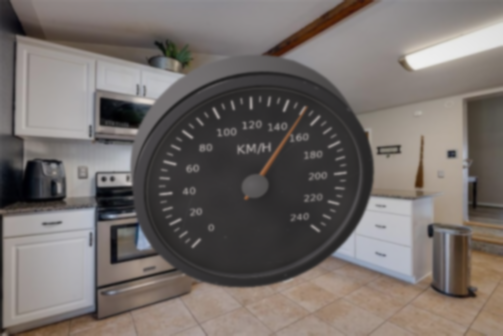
150 km/h
